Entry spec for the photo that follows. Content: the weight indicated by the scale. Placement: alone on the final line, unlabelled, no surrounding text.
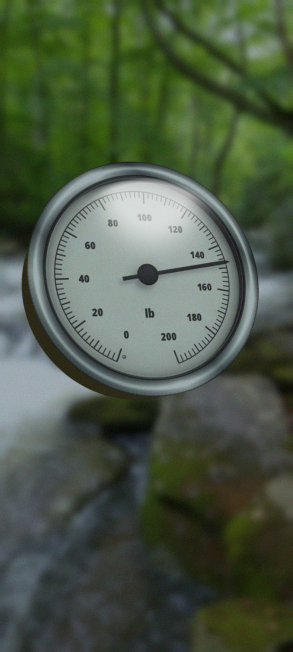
148 lb
